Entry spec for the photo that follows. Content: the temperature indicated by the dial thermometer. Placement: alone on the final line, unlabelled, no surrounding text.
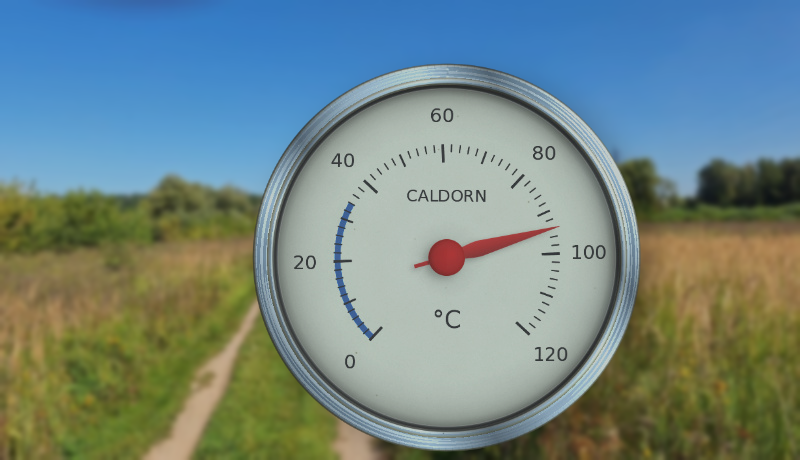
94 °C
